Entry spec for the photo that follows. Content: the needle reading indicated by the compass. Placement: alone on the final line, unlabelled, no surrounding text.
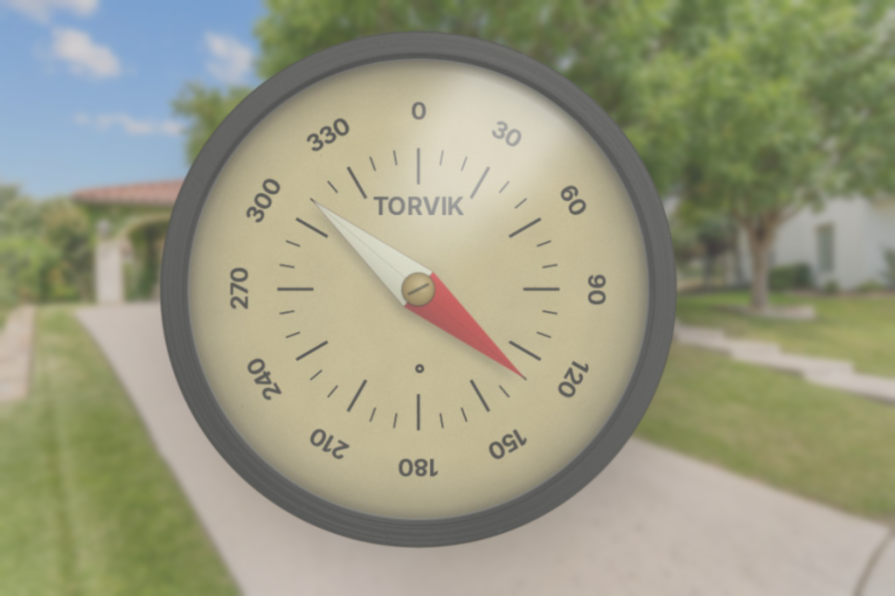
130 °
